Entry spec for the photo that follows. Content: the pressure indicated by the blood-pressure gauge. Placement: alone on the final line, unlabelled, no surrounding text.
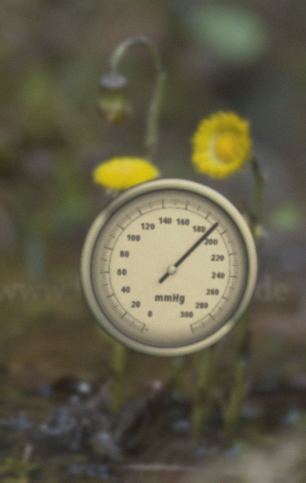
190 mmHg
